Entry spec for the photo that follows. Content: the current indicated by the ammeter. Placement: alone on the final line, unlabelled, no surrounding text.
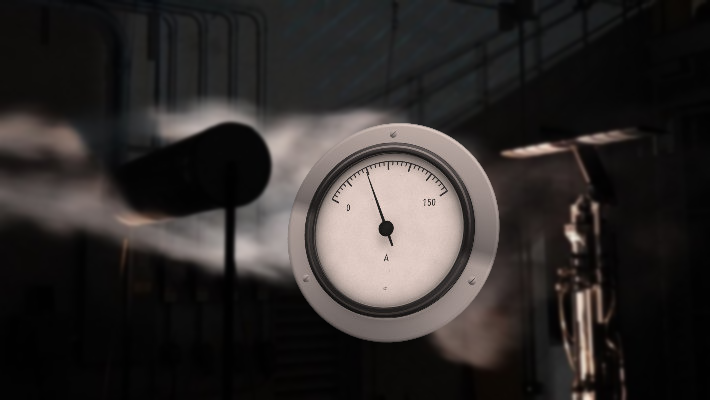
50 A
